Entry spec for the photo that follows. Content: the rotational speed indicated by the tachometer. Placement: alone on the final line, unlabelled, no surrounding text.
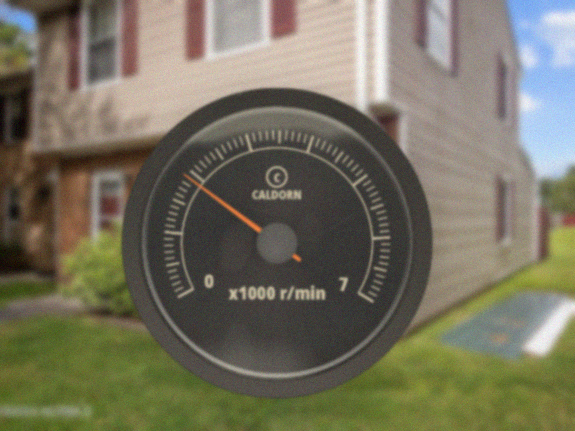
1900 rpm
